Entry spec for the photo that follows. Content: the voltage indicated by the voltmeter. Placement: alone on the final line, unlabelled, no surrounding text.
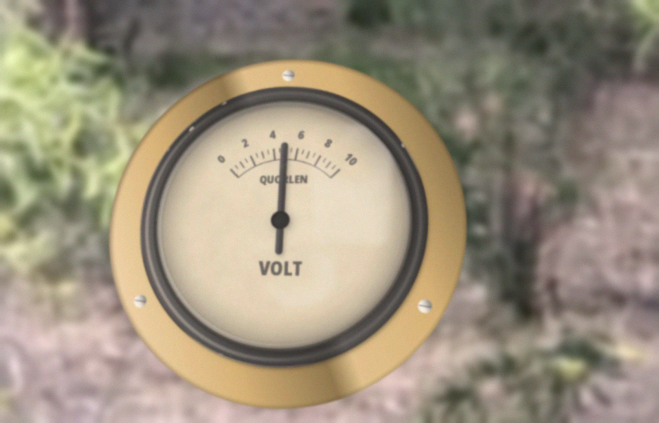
5 V
